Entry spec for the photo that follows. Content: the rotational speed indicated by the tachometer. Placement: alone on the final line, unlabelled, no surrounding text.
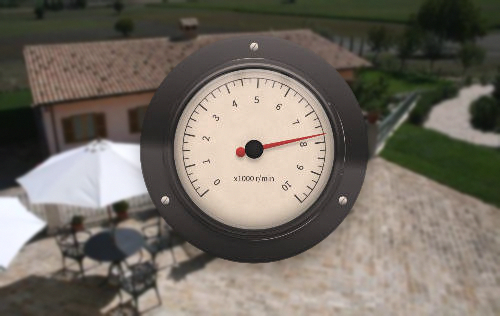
7750 rpm
